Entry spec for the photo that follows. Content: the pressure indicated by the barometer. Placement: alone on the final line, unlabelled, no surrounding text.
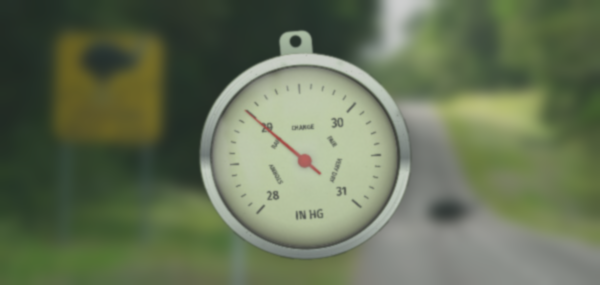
29 inHg
